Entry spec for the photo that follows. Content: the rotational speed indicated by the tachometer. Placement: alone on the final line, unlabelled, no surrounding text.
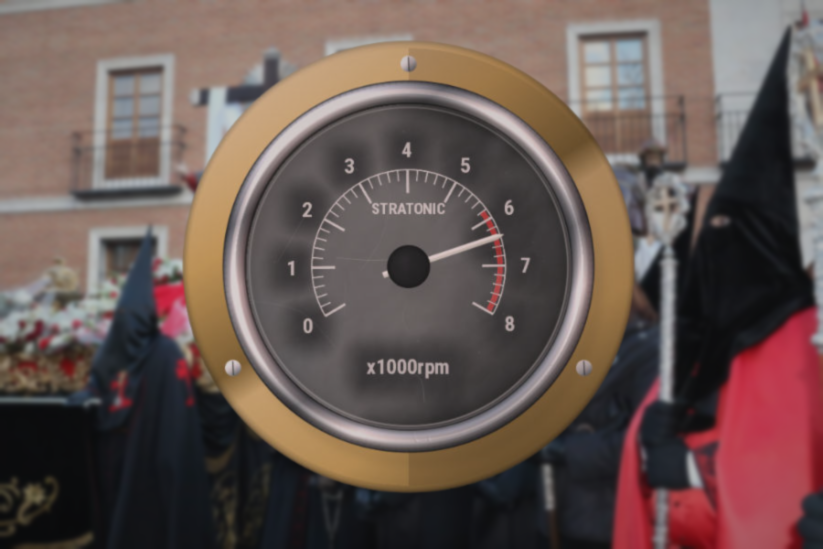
6400 rpm
